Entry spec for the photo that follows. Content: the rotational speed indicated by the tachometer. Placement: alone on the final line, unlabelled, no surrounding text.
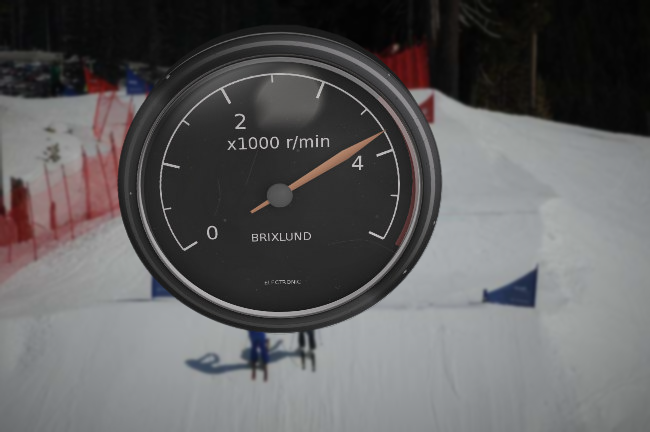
3750 rpm
